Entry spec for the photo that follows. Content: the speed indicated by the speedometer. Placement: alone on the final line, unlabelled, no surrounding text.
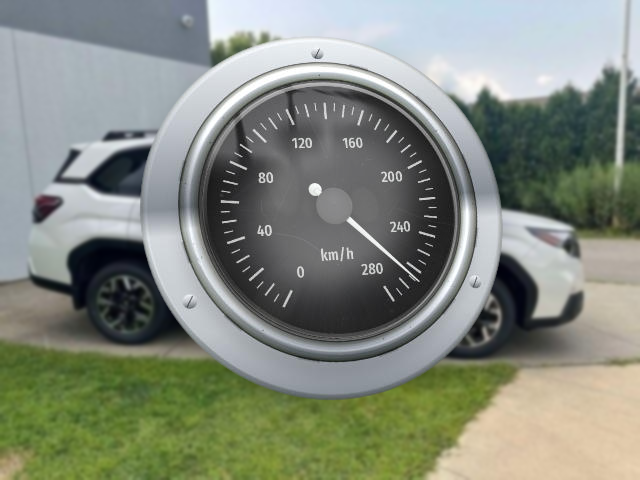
265 km/h
